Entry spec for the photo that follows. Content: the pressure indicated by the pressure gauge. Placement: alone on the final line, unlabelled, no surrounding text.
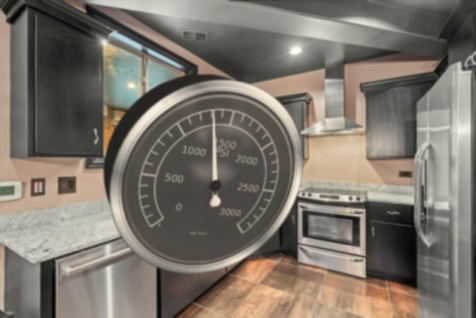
1300 psi
